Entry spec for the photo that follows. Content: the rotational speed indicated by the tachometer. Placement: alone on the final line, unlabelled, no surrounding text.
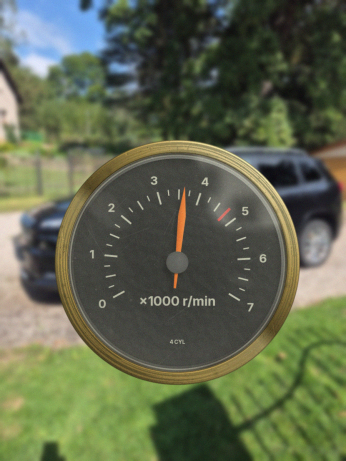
3625 rpm
